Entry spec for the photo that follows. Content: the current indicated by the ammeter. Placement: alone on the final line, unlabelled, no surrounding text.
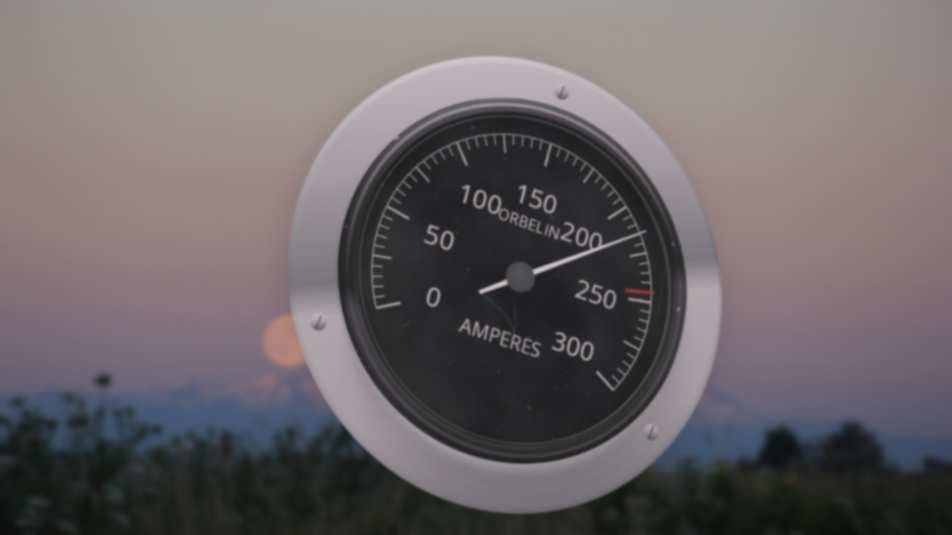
215 A
